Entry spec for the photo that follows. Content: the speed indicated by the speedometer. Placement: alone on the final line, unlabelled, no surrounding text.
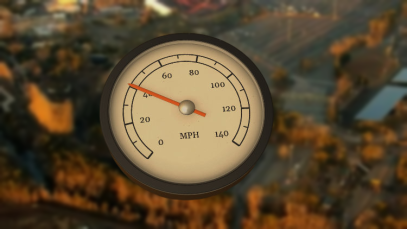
40 mph
